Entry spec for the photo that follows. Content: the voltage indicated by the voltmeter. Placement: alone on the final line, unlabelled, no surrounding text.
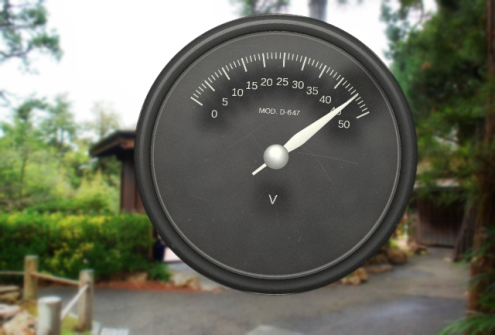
45 V
